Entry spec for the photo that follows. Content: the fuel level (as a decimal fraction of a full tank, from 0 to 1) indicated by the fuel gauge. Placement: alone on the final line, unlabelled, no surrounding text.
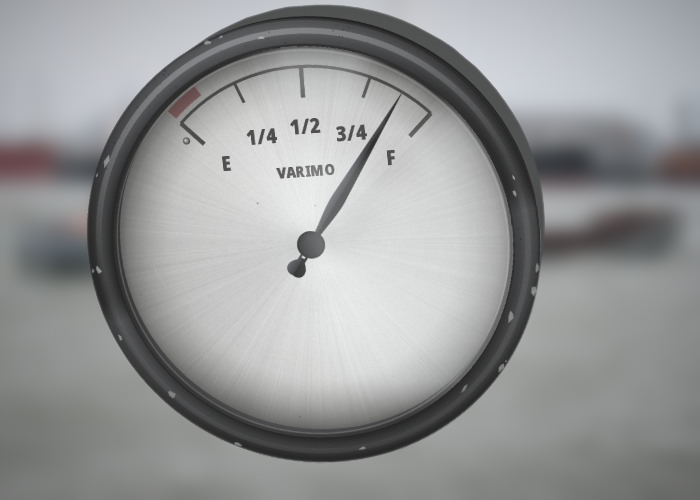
0.875
